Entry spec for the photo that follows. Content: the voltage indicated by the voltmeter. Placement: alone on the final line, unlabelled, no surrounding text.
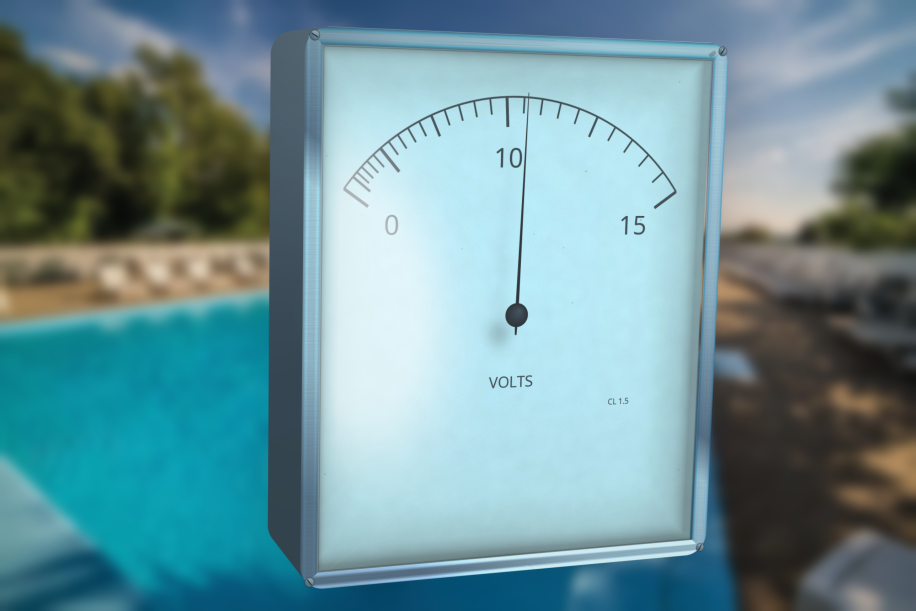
10.5 V
